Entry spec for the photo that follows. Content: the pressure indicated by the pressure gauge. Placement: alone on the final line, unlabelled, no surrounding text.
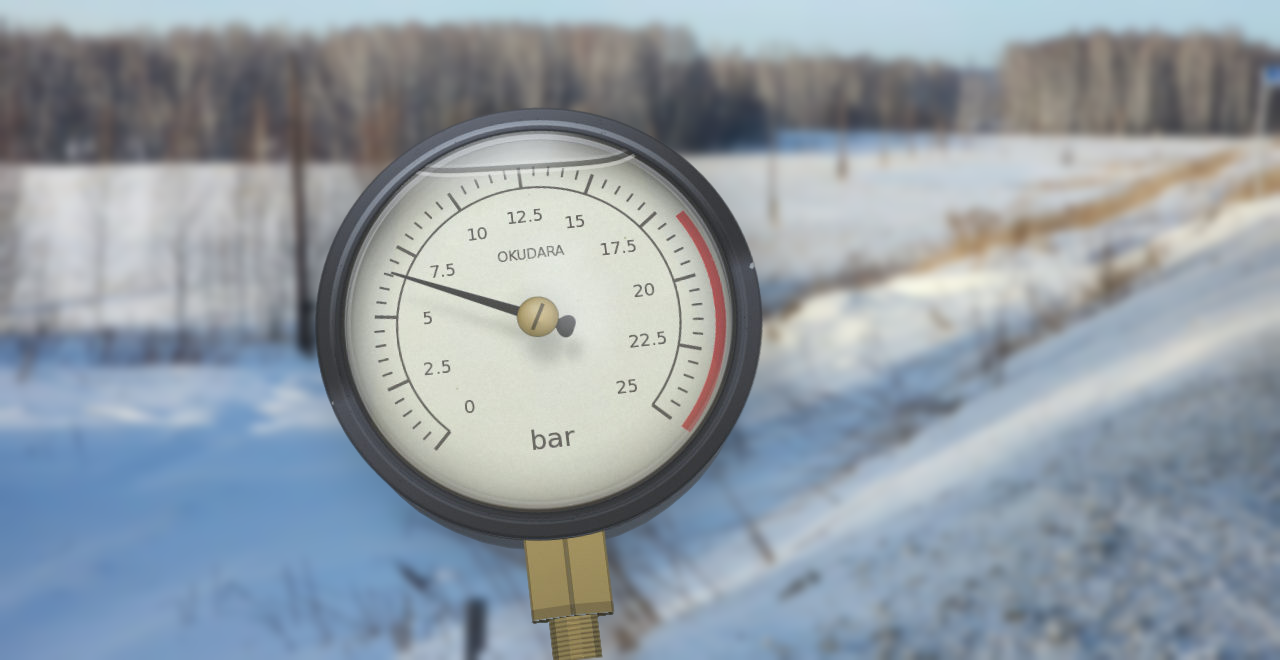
6.5 bar
